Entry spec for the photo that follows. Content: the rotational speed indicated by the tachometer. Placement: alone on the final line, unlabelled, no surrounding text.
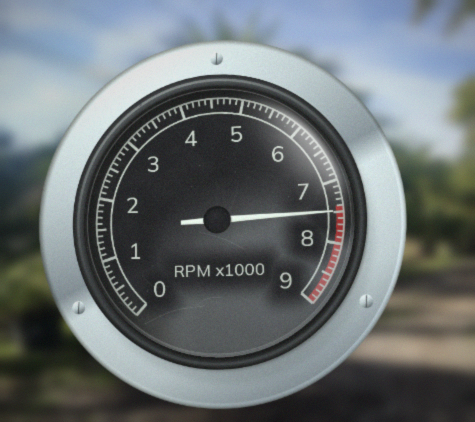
7500 rpm
